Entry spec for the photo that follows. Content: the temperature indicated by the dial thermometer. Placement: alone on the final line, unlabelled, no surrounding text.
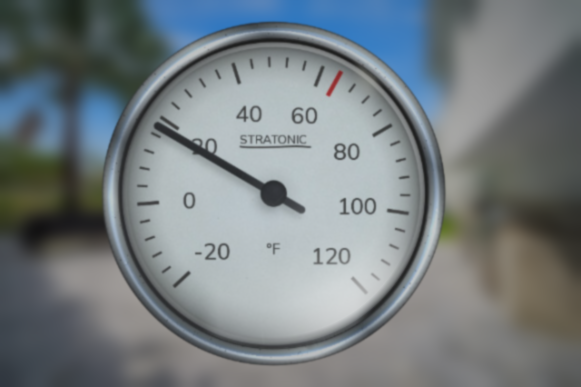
18 °F
